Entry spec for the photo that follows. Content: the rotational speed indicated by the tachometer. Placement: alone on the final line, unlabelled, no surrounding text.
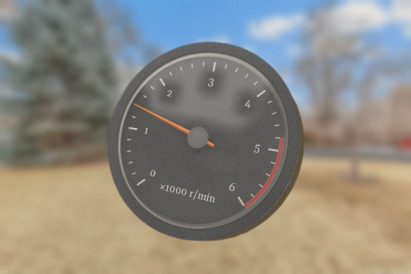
1400 rpm
